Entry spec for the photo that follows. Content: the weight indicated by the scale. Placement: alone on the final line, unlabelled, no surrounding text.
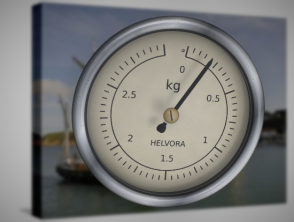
0.2 kg
